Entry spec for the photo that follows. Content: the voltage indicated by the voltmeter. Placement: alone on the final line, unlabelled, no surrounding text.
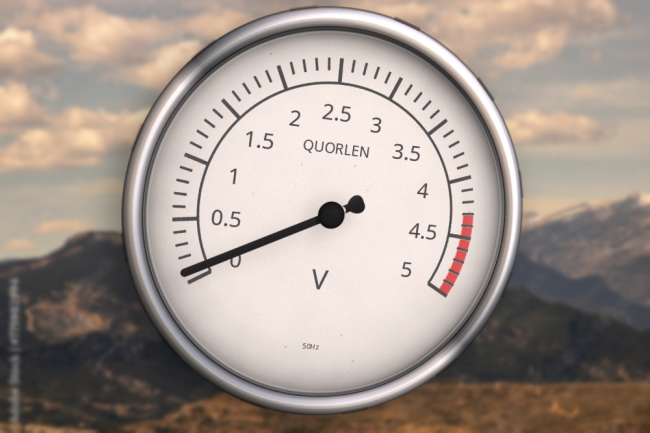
0.1 V
